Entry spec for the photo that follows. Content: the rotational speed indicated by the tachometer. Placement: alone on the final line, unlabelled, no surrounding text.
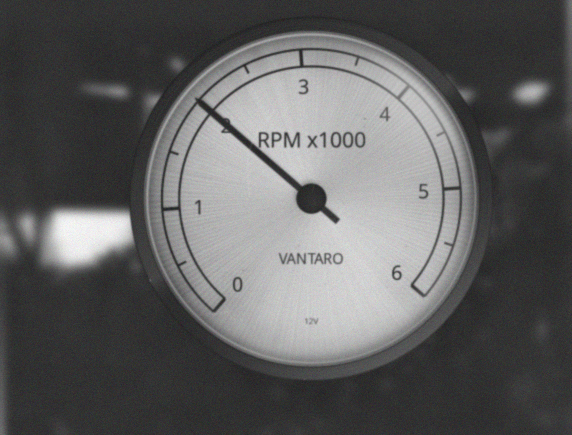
2000 rpm
